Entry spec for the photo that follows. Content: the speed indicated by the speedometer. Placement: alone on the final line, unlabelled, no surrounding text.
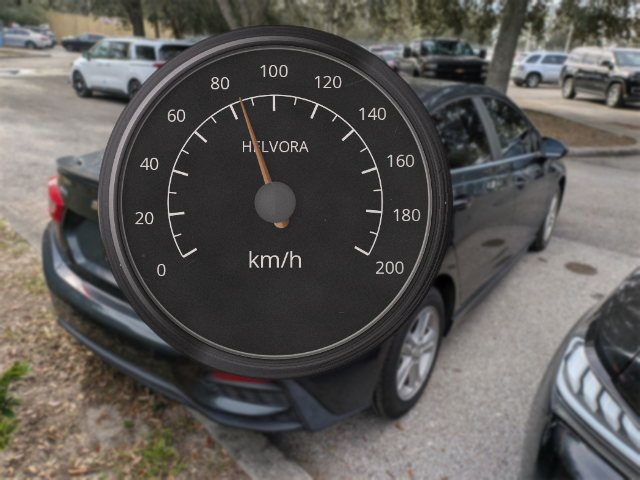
85 km/h
